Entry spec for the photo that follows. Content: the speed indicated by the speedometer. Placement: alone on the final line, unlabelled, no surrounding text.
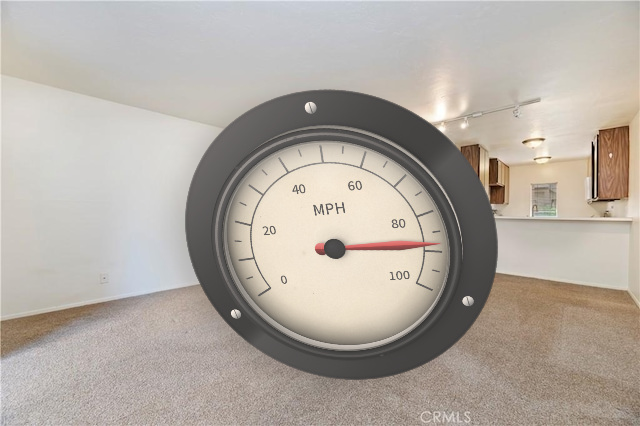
87.5 mph
